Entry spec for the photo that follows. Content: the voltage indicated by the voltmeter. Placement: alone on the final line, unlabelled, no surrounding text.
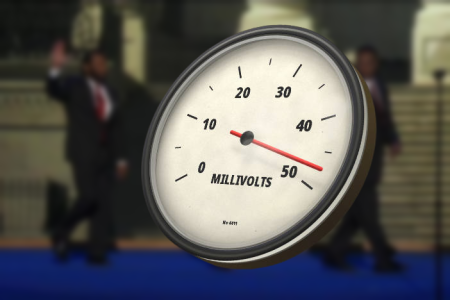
47.5 mV
